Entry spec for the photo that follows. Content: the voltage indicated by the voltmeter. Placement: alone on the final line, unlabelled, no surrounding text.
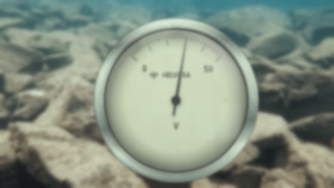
30 V
